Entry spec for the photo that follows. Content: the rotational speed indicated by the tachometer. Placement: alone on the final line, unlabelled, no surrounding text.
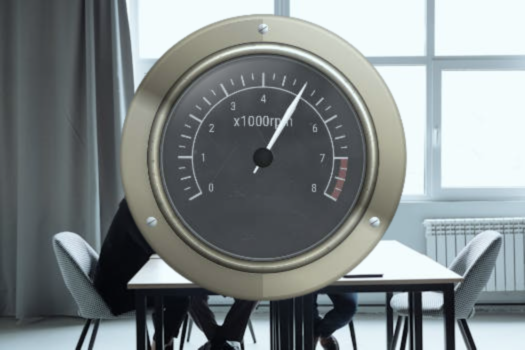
5000 rpm
